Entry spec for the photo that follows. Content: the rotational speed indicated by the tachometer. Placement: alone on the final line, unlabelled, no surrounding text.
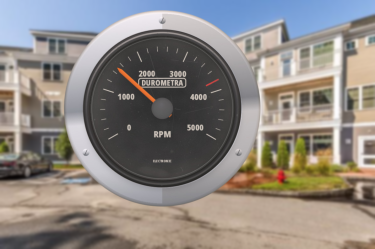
1500 rpm
